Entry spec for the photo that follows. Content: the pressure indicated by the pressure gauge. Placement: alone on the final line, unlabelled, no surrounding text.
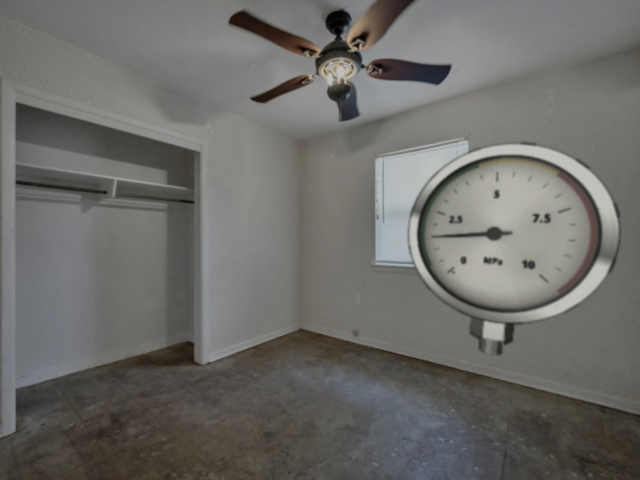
1.5 MPa
